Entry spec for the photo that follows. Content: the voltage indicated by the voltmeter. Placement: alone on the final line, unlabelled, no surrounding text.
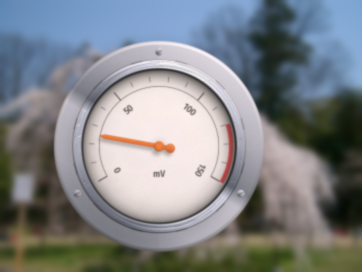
25 mV
